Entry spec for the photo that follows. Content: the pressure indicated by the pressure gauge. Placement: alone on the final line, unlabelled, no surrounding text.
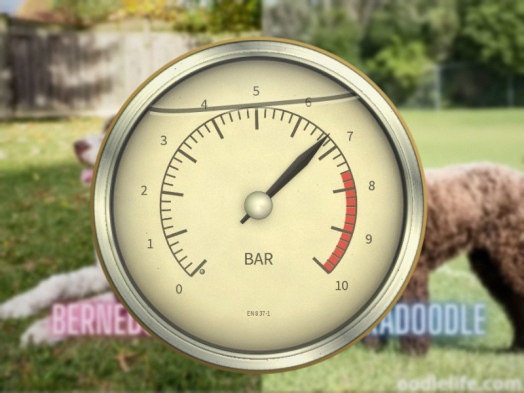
6.7 bar
